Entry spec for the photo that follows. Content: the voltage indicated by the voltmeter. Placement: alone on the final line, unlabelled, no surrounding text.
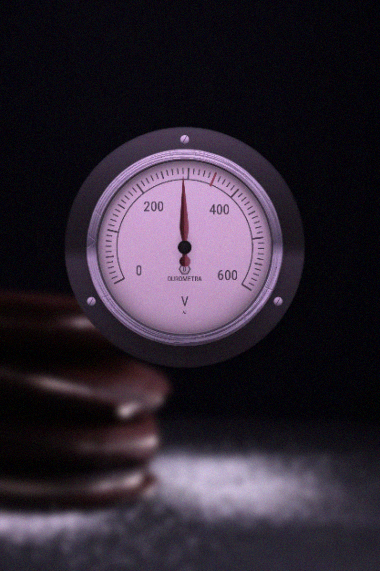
290 V
